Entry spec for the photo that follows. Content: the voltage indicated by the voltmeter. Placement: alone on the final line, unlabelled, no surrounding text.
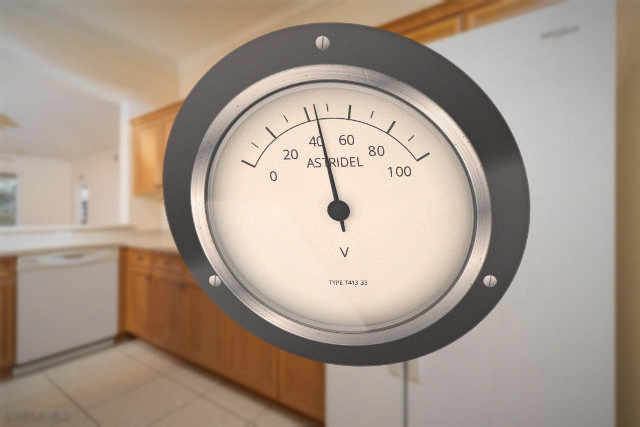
45 V
